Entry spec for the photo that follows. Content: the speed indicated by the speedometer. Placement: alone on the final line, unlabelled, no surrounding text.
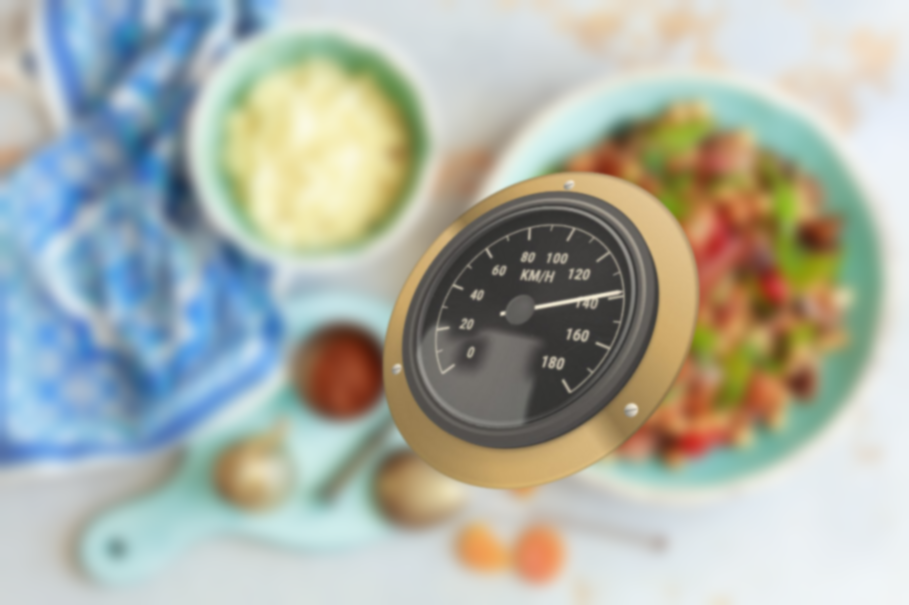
140 km/h
